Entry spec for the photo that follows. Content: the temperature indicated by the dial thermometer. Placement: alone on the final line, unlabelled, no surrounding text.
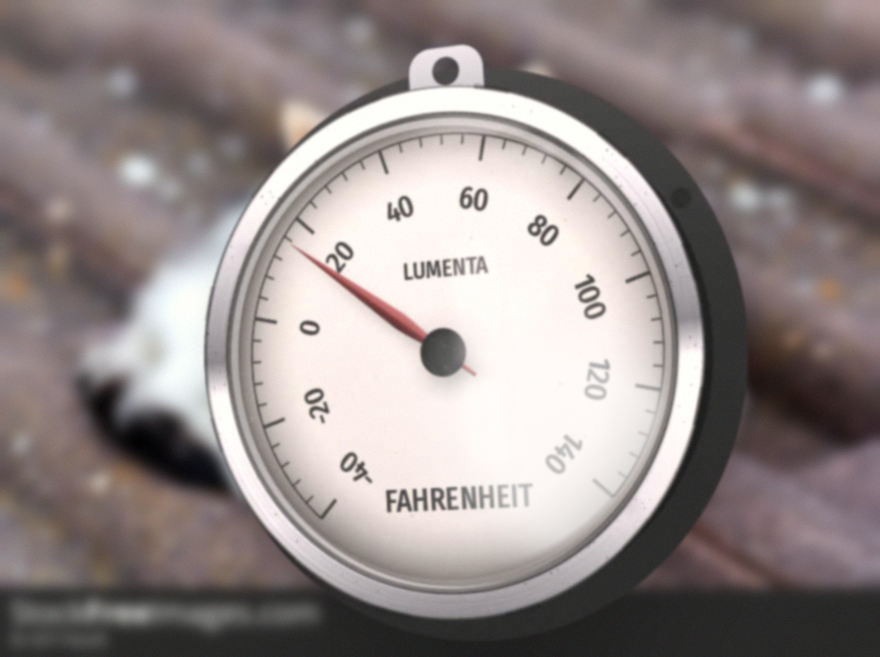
16 °F
